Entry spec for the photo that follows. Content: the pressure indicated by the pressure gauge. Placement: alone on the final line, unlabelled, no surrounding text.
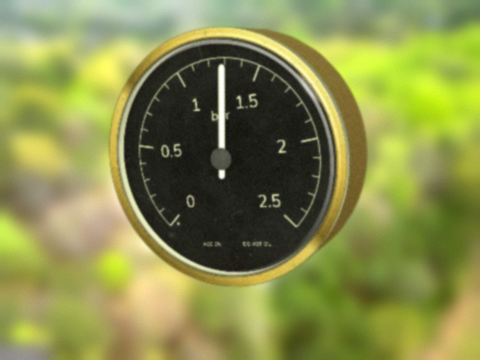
1.3 bar
